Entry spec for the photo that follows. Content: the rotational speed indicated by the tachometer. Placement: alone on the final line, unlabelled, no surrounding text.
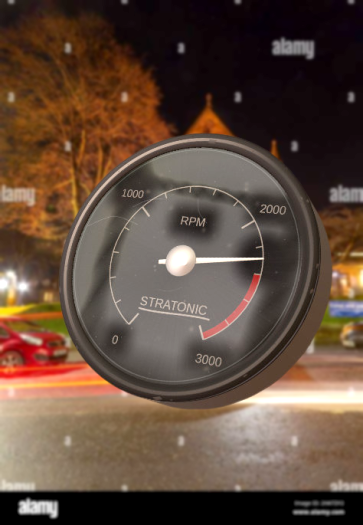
2300 rpm
